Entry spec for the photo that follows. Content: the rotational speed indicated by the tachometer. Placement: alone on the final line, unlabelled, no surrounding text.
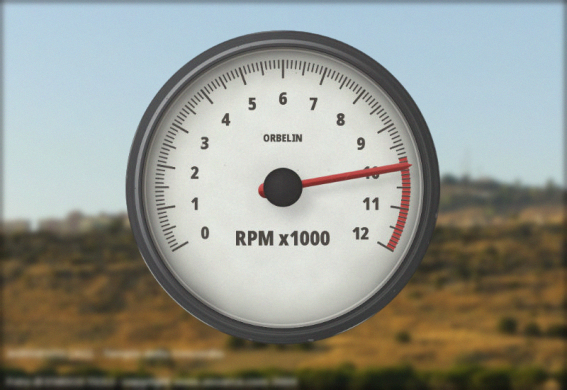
10000 rpm
